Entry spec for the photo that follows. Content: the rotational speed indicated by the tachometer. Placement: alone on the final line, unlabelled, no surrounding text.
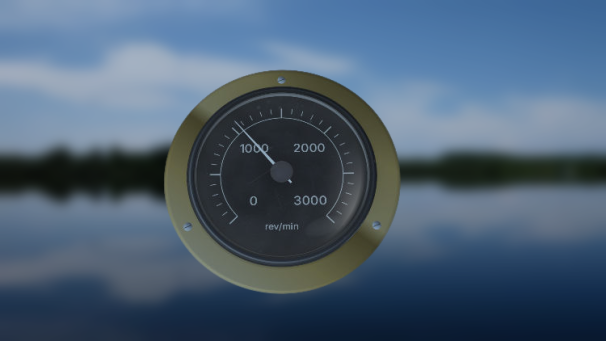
1050 rpm
